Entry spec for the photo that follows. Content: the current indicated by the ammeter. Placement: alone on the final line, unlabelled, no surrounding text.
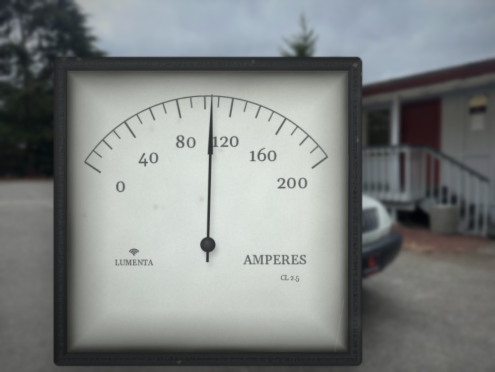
105 A
